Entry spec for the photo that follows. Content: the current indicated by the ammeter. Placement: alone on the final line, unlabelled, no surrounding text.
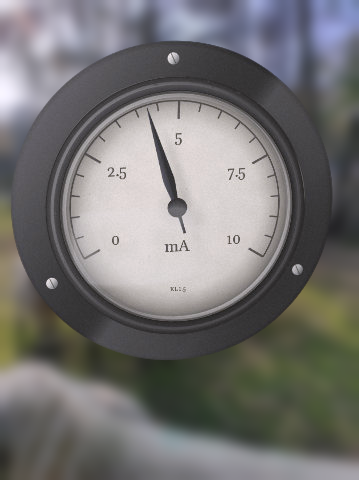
4.25 mA
